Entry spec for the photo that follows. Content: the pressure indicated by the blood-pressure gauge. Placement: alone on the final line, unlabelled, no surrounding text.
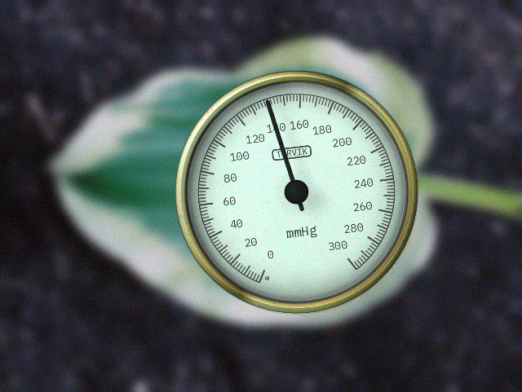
140 mmHg
